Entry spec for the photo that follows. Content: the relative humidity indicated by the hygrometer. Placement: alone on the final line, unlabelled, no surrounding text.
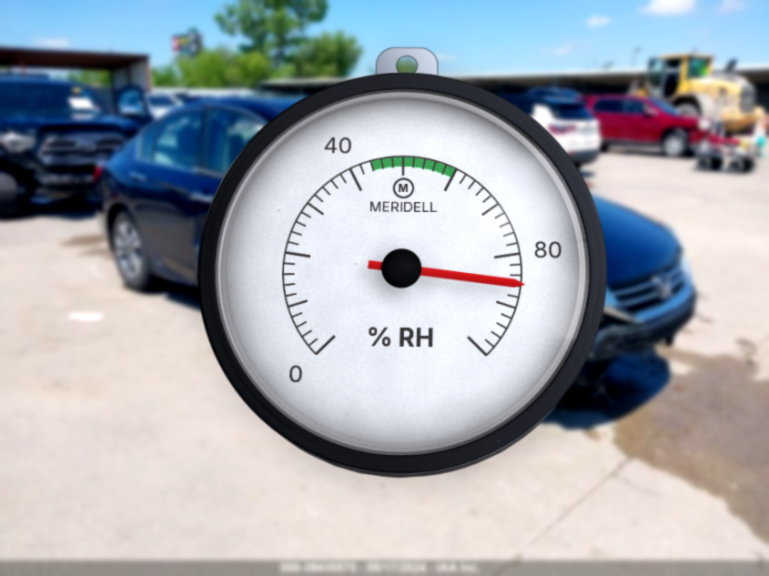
86 %
